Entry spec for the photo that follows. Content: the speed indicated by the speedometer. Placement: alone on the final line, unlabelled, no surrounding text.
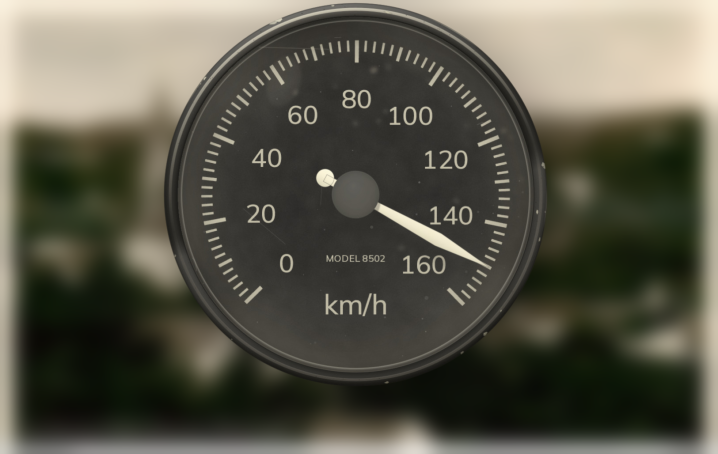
150 km/h
